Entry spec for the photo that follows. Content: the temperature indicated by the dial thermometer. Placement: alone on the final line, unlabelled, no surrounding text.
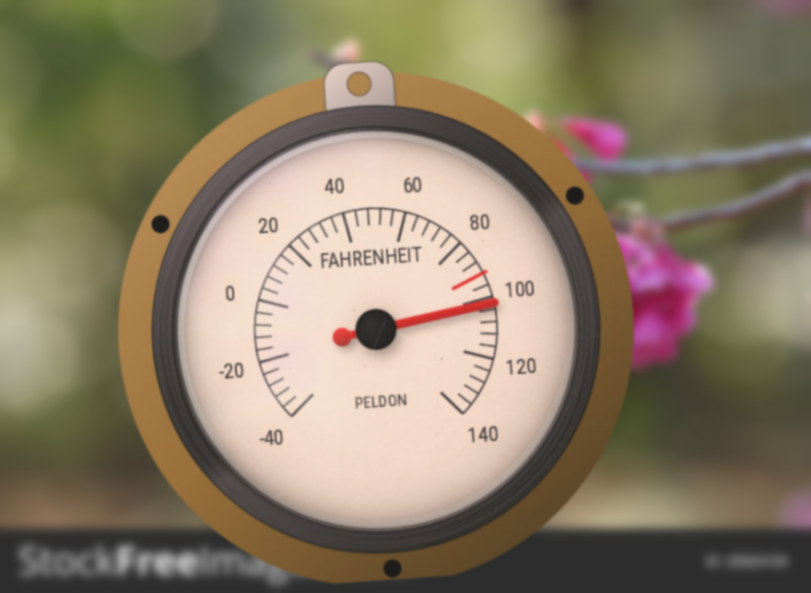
102 °F
